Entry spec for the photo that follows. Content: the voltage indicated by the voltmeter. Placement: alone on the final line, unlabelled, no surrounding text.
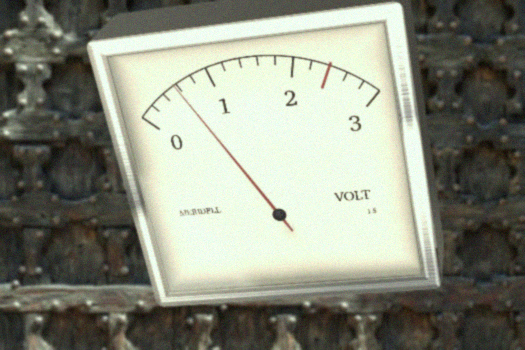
0.6 V
